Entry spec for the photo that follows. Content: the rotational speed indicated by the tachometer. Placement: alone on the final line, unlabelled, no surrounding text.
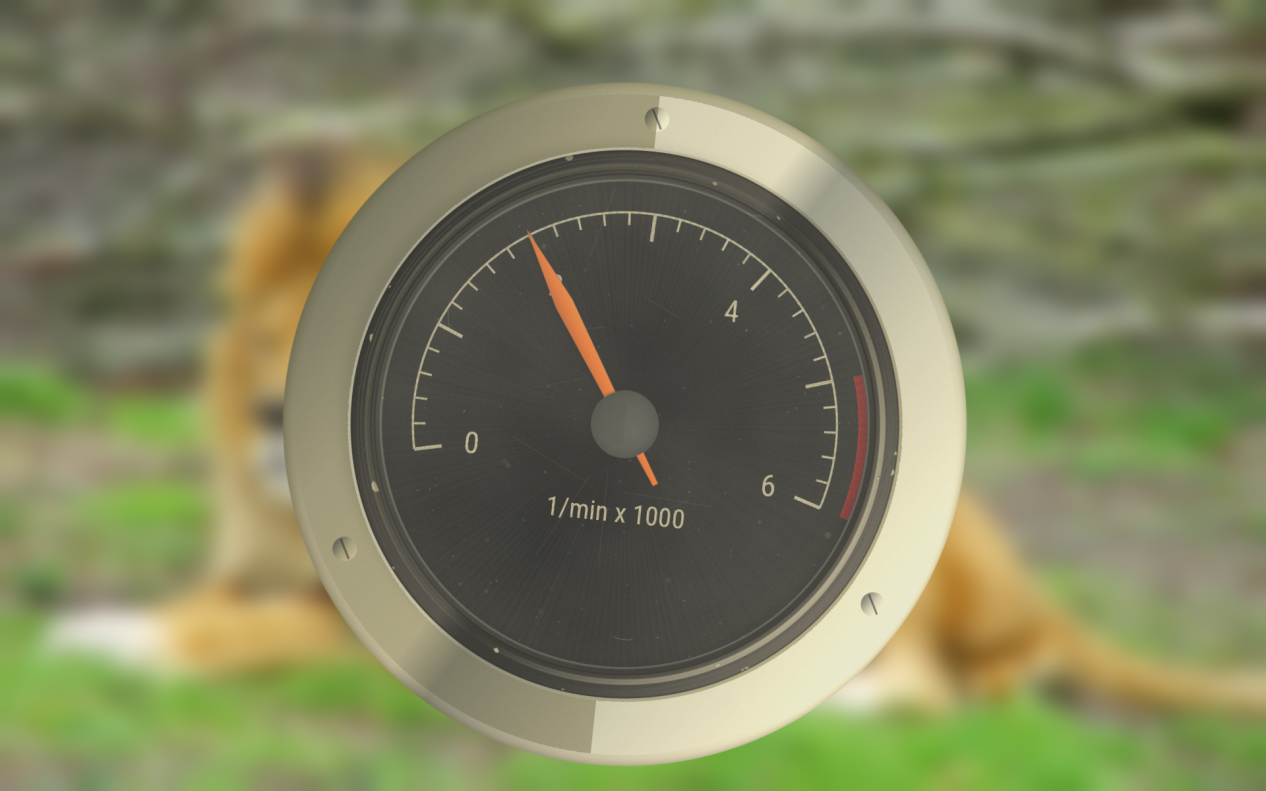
2000 rpm
